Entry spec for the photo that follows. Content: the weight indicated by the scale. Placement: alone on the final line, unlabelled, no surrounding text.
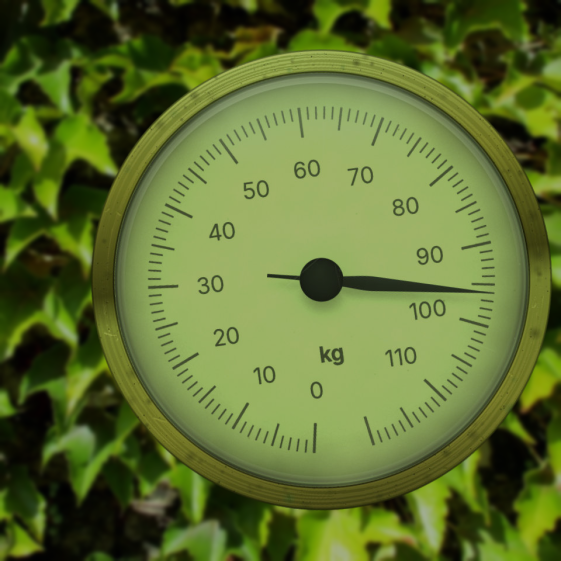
96 kg
